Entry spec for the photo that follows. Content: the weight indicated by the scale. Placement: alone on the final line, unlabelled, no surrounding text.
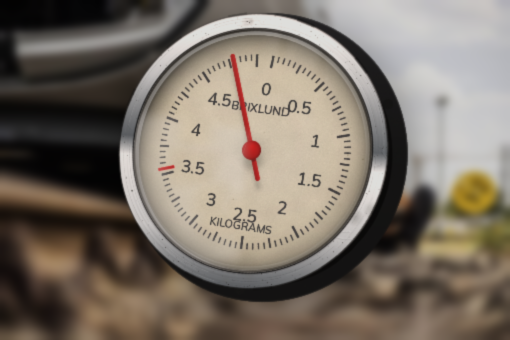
4.8 kg
